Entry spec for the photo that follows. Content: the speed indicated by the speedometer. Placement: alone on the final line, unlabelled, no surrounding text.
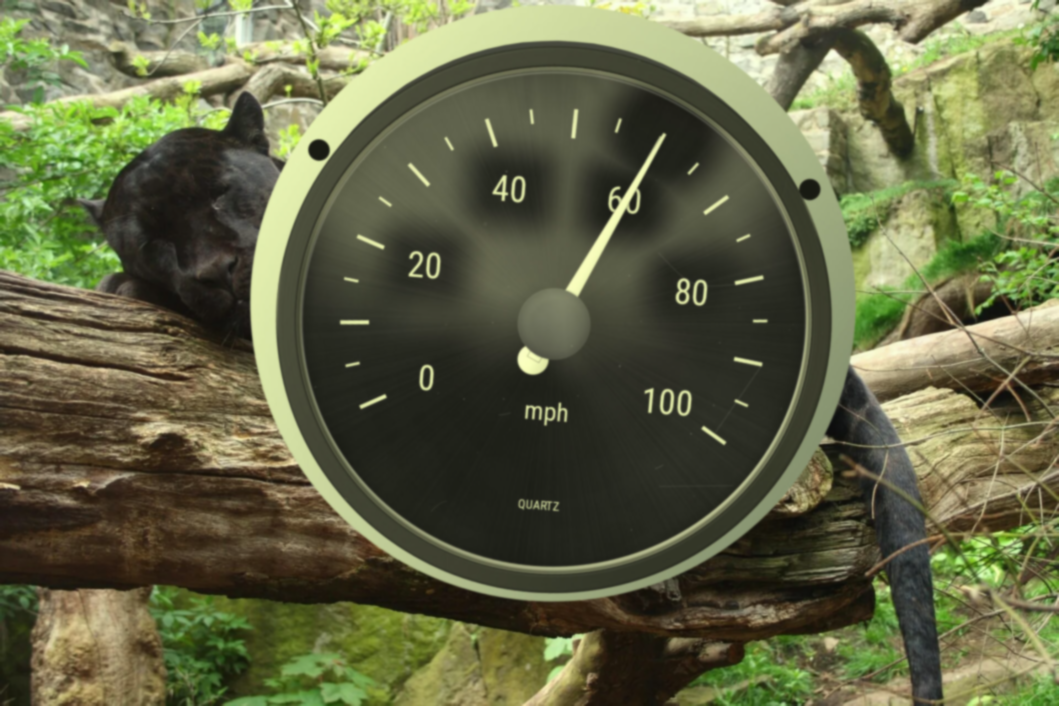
60 mph
